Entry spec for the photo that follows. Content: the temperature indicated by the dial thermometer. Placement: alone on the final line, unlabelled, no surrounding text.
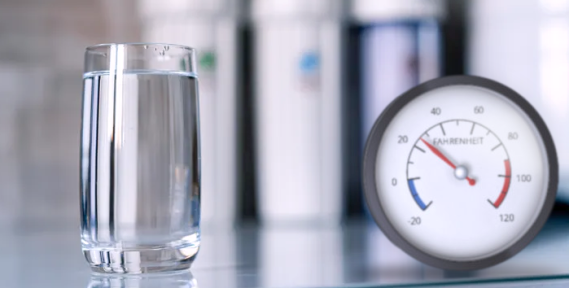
25 °F
